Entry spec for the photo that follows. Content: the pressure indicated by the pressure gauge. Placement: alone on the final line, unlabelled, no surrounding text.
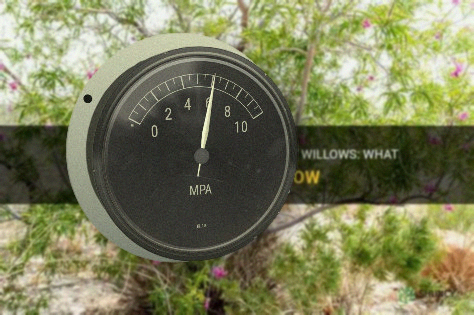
6 MPa
